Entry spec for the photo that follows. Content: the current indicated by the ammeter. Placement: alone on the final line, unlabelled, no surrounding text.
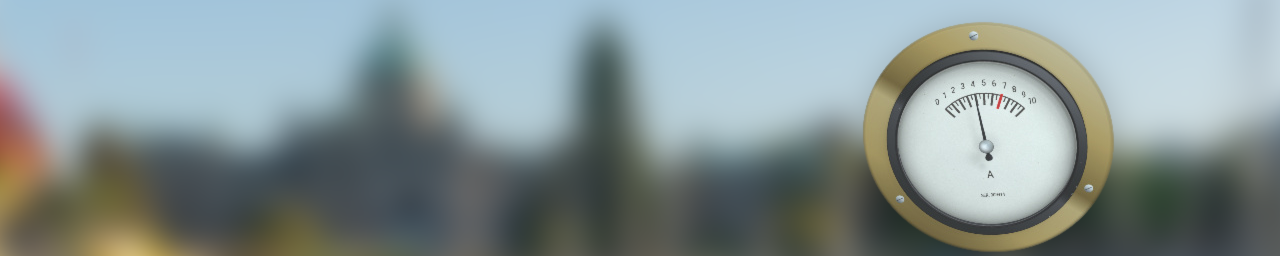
4 A
